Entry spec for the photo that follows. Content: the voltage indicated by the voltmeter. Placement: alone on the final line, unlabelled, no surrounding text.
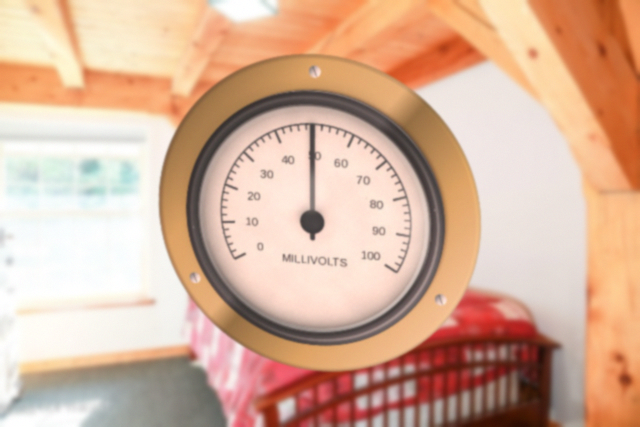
50 mV
